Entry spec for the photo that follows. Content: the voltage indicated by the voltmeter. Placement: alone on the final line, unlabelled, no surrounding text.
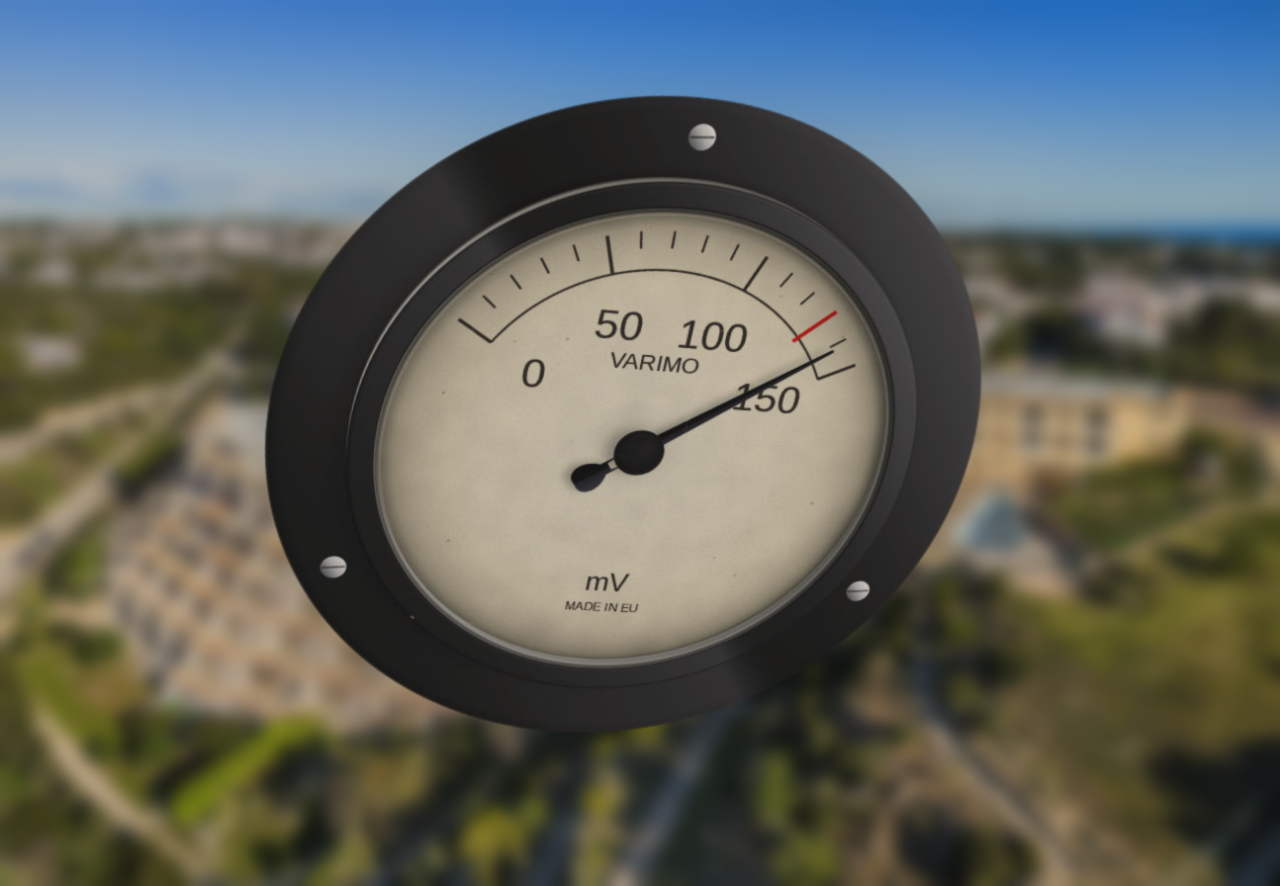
140 mV
